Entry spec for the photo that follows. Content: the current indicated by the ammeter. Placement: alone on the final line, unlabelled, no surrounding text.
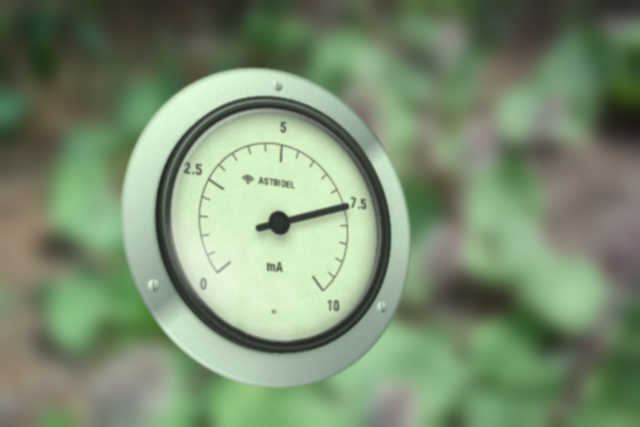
7.5 mA
